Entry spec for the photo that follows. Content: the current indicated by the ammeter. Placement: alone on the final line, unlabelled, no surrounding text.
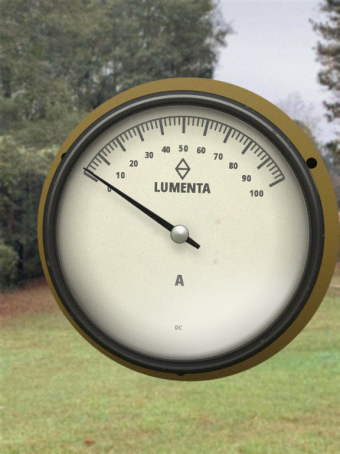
2 A
